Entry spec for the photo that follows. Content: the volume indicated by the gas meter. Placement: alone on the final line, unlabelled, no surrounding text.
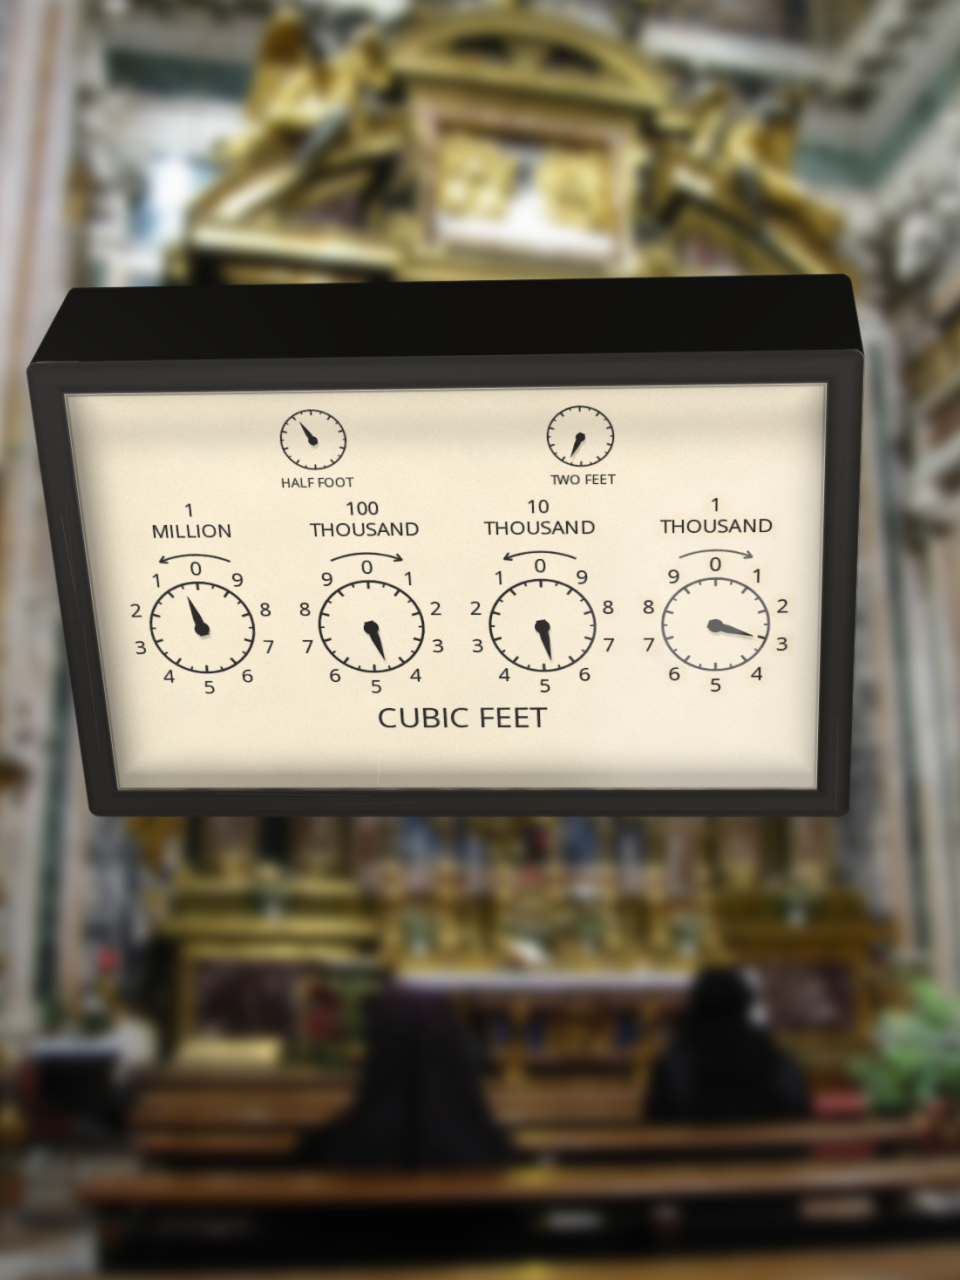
45300 ft³
